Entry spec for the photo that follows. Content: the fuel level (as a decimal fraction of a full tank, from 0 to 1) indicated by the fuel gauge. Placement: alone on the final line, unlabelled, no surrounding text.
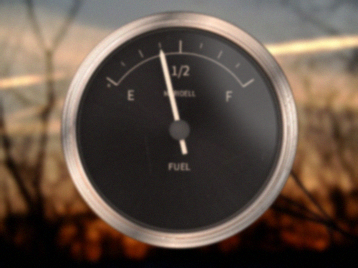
0.375
